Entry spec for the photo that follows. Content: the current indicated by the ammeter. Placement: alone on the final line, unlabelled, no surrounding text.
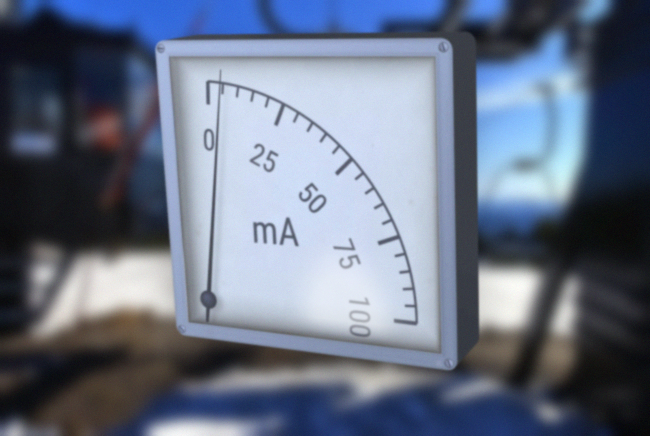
5 mA
